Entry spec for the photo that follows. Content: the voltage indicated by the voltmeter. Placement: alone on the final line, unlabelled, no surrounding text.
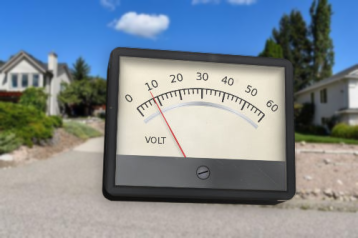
8 V
